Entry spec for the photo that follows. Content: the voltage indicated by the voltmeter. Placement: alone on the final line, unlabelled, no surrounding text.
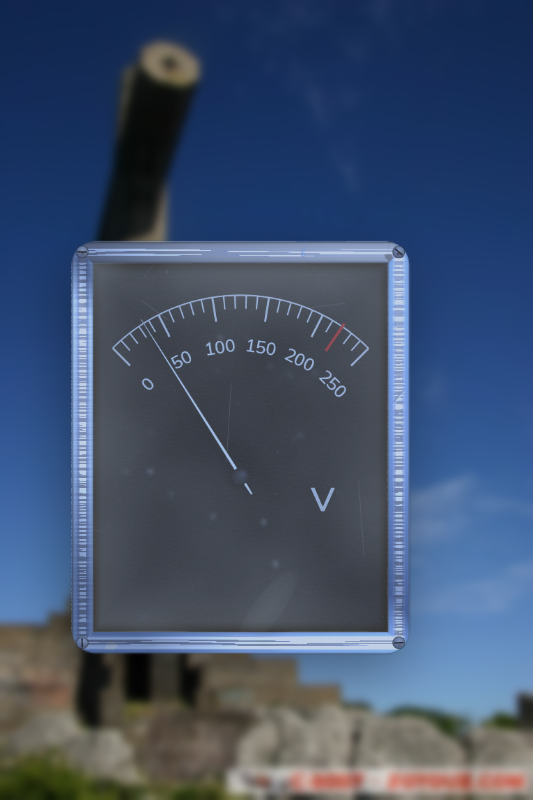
35 V
